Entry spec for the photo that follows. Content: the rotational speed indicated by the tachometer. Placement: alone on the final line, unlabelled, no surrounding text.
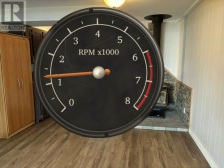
1250 rpm
